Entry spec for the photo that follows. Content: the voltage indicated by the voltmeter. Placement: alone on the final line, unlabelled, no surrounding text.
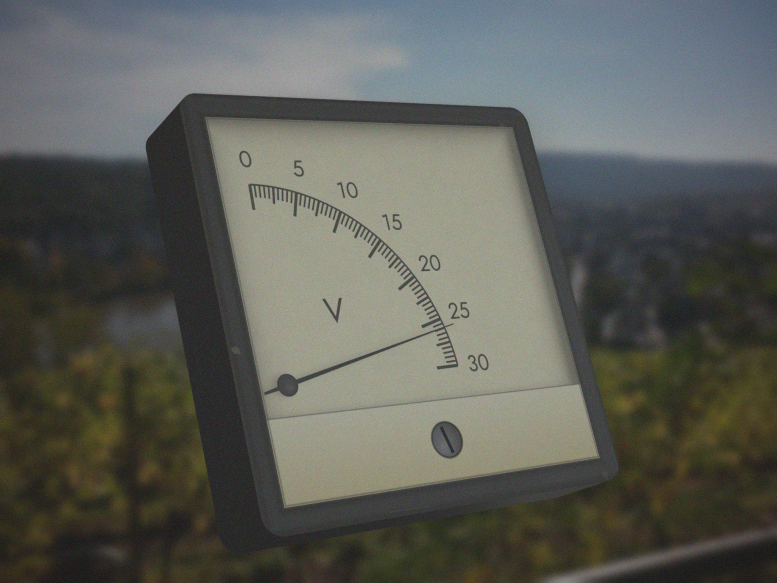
26 V
